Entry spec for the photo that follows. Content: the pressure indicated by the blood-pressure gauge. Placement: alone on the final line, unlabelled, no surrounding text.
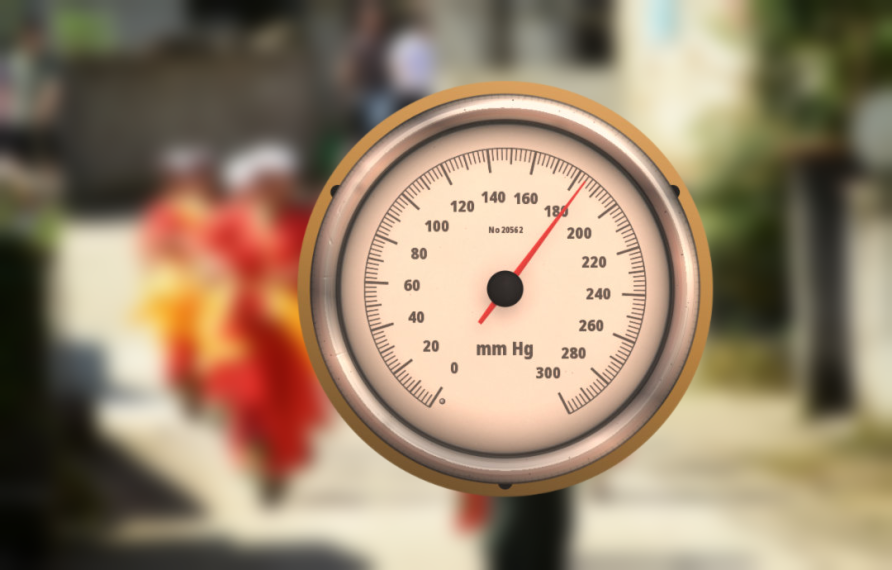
184 mmHg
